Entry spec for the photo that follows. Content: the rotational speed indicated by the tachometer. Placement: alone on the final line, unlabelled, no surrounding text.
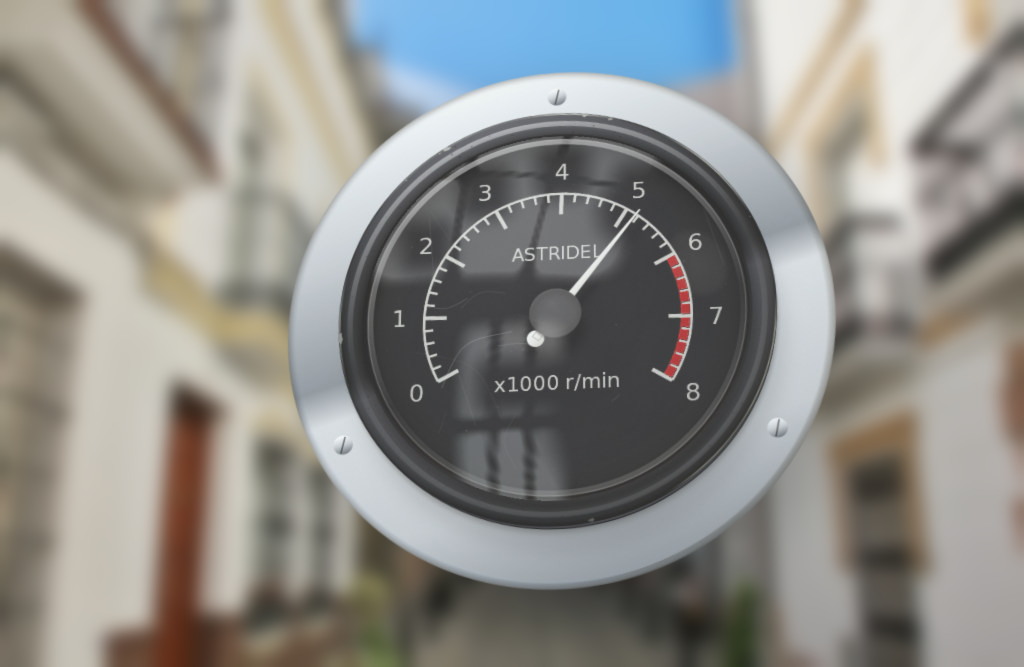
5200 rpm
